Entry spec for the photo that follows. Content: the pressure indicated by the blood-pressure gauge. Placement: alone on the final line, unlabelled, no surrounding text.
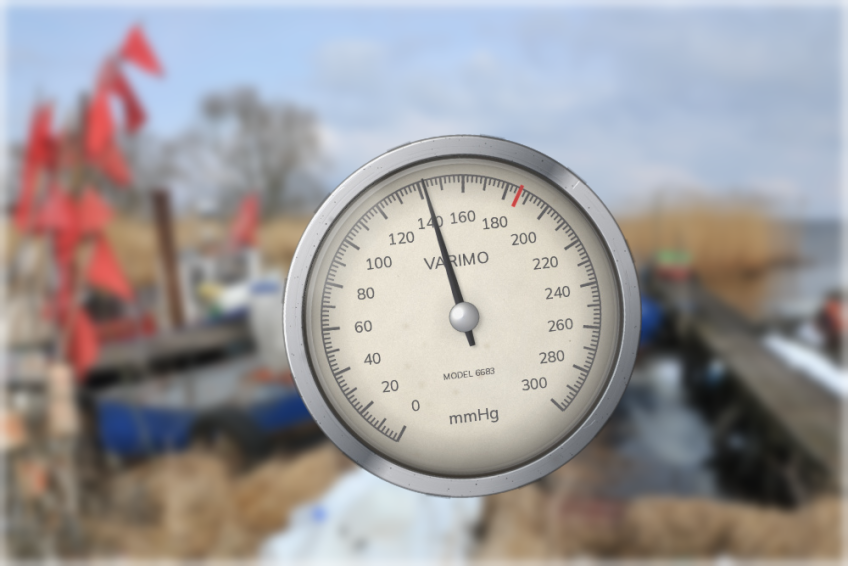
142 mmHg
